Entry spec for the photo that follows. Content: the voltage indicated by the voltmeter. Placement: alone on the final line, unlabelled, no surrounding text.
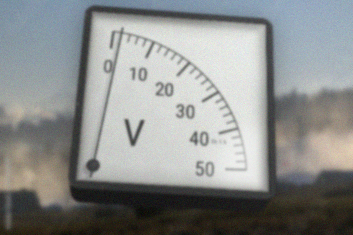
2 V
